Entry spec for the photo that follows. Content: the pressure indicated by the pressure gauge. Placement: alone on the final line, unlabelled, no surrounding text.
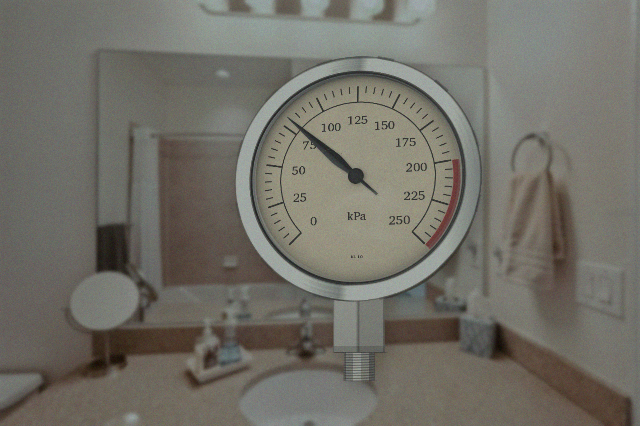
80 kPa
